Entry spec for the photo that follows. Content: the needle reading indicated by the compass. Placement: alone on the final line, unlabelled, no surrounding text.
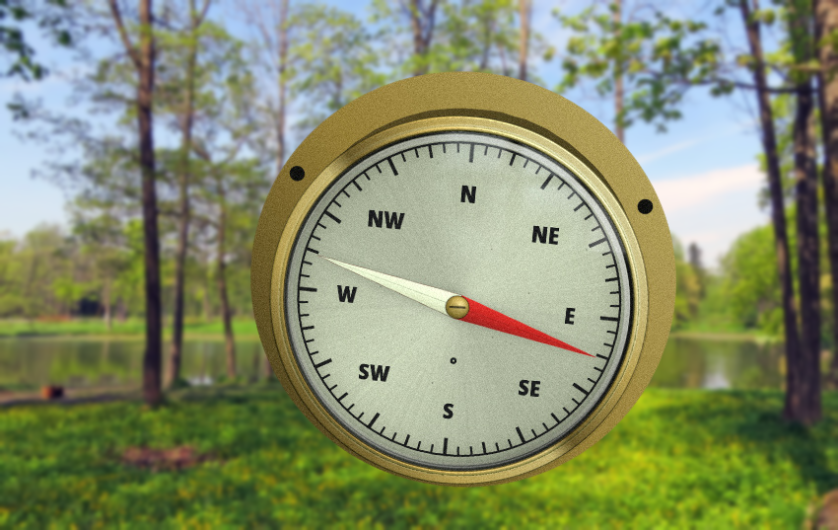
105 °
